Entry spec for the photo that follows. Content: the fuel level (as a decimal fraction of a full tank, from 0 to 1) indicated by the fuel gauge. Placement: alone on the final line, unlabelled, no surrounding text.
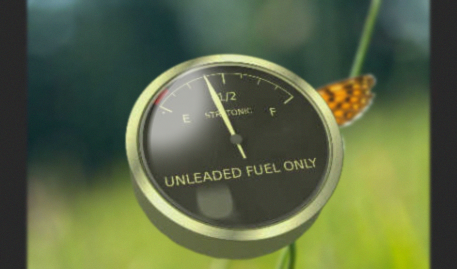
0.375
